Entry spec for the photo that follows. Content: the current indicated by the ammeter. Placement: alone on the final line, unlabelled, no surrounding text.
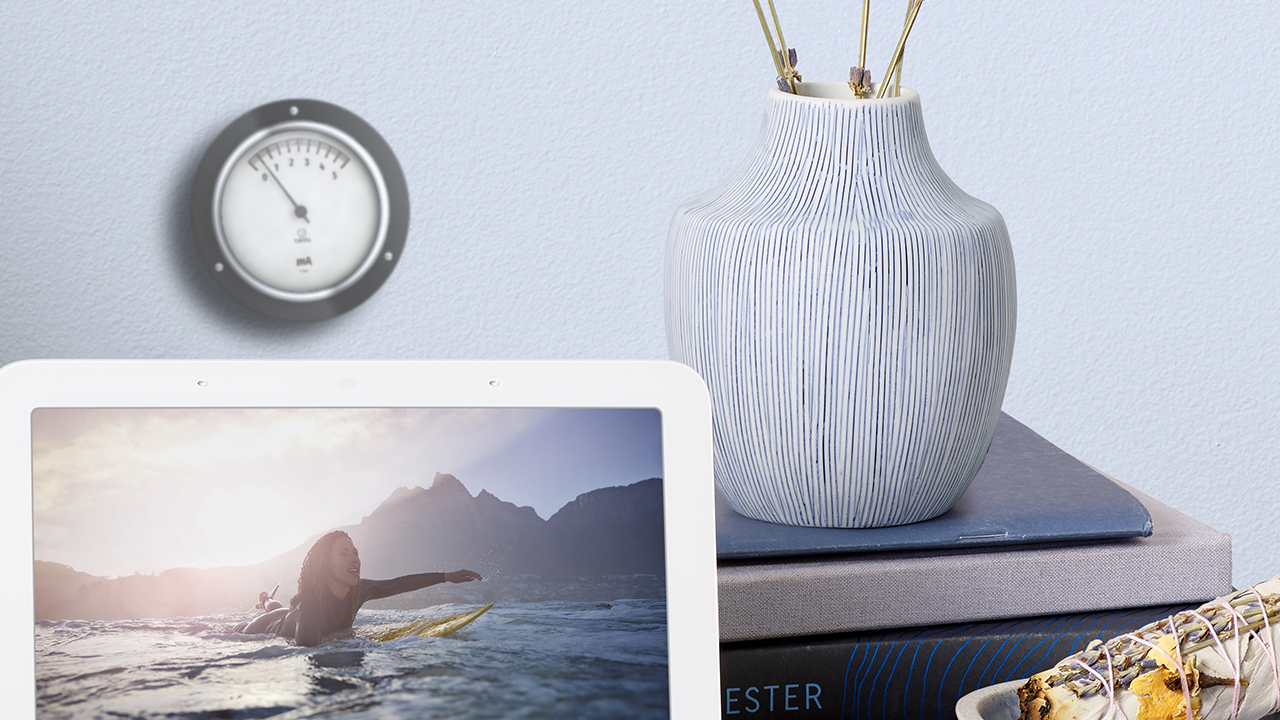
0.5 mA
